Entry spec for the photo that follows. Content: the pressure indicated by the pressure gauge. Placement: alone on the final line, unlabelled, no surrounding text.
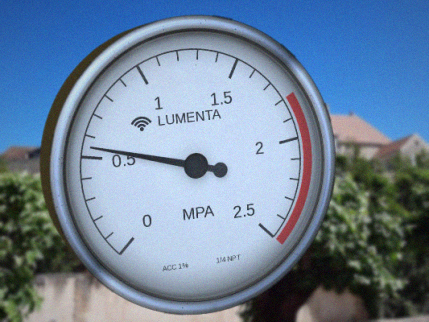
0.55 MPa
